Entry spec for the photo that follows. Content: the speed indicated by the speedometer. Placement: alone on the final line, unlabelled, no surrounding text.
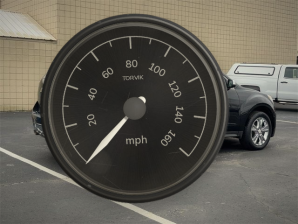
0 mph
